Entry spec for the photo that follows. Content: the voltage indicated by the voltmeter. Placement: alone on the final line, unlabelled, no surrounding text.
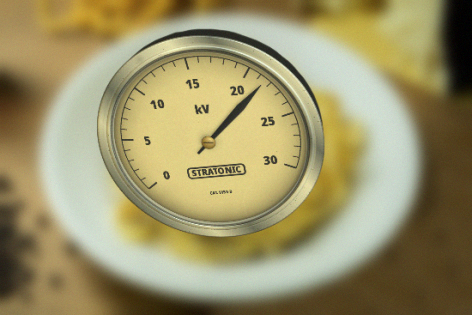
21.5 kV
